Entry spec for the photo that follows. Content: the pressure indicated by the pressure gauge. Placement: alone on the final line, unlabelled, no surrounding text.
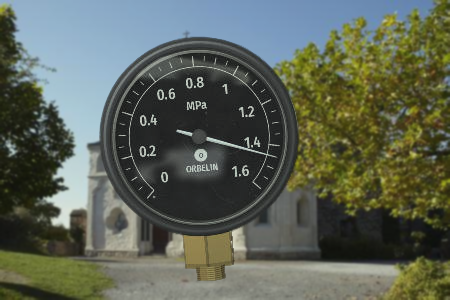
1.45 MPa
